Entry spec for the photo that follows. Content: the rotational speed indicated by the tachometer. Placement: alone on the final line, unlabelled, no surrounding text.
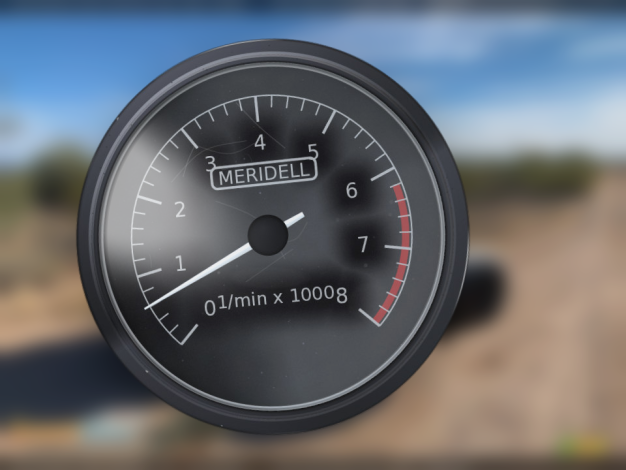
600 rpm
